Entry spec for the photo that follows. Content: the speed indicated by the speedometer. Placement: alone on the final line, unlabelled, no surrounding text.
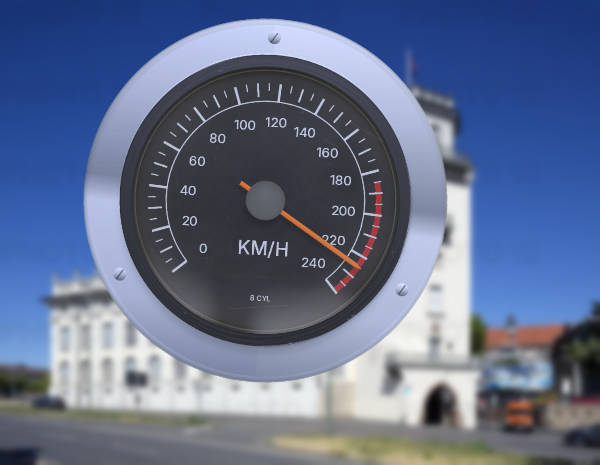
225 km/h
